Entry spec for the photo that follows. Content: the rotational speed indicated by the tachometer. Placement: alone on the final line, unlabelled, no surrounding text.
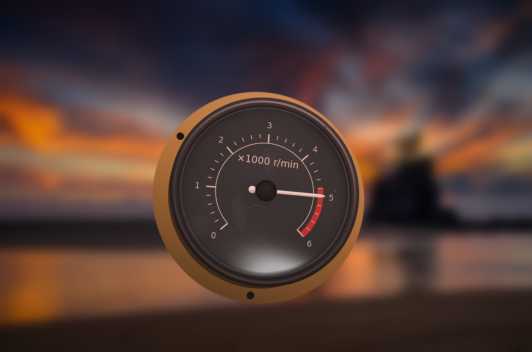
5000 rpm
